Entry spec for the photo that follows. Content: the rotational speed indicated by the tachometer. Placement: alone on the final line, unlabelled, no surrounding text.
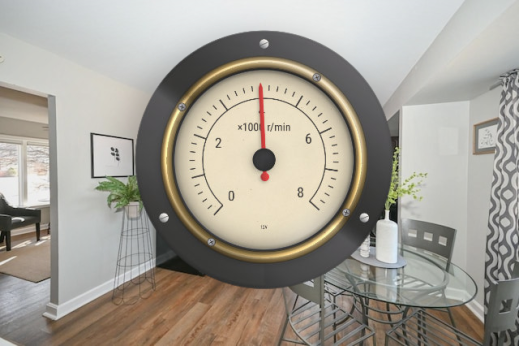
4000 rpm
